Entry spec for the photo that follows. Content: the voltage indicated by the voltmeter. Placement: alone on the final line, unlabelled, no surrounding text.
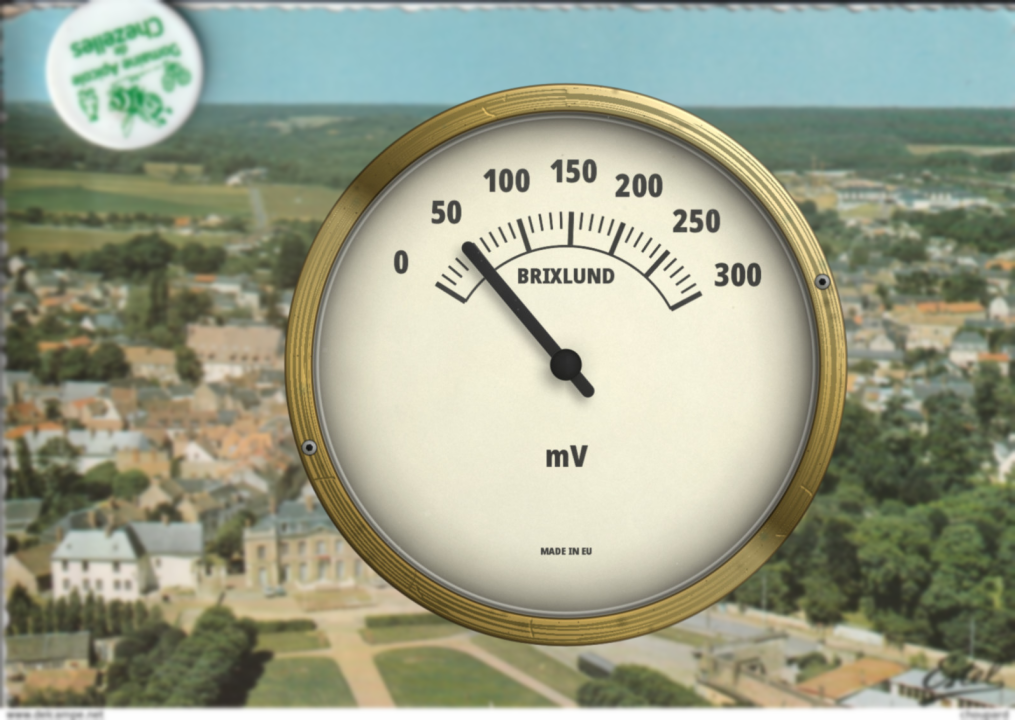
45 mV
